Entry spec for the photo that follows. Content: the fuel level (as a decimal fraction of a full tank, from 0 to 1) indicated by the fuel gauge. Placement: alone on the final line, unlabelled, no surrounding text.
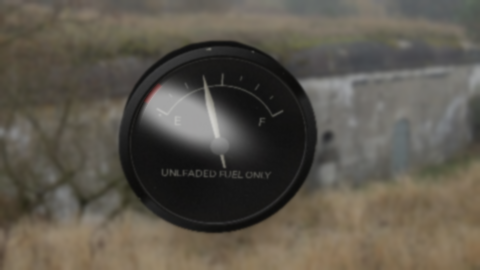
0.375
